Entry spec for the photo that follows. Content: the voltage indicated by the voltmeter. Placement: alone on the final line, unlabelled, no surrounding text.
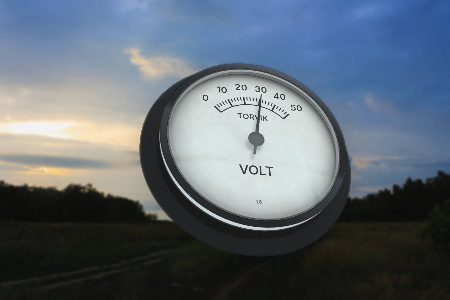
30 V
